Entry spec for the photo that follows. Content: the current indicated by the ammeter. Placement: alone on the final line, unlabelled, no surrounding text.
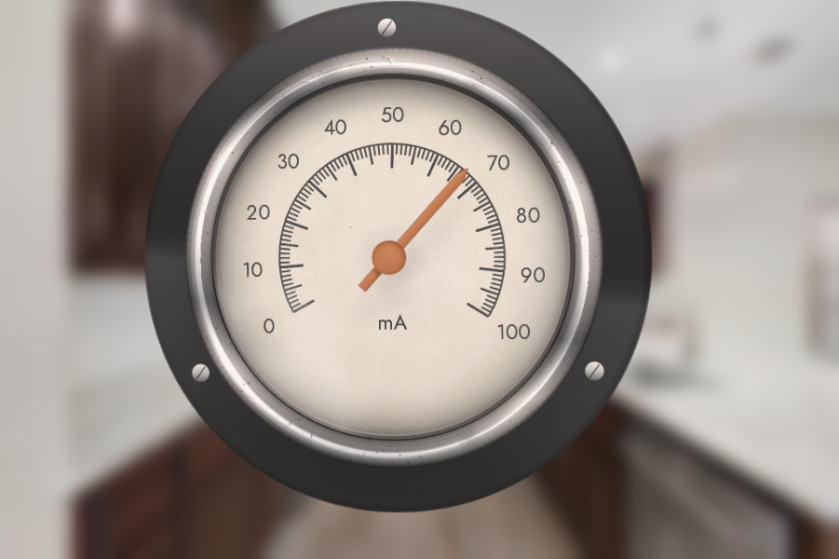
67 mA
